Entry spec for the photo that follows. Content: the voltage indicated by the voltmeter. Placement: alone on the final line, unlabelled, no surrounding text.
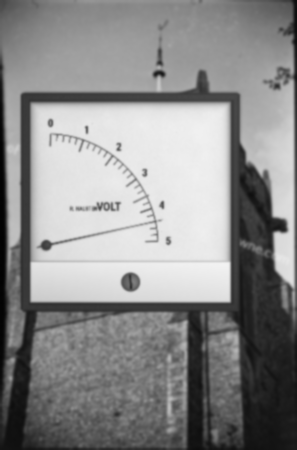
4.4 V
